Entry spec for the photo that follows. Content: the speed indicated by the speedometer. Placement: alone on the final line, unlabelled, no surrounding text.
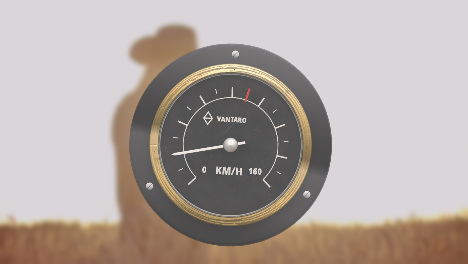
20 km/h
